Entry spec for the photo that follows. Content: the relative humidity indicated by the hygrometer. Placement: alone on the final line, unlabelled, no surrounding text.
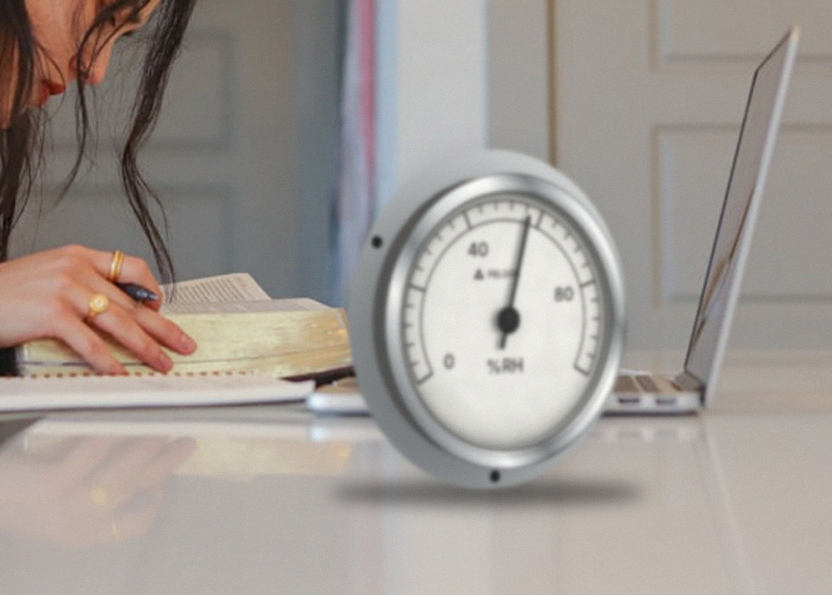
56 %
